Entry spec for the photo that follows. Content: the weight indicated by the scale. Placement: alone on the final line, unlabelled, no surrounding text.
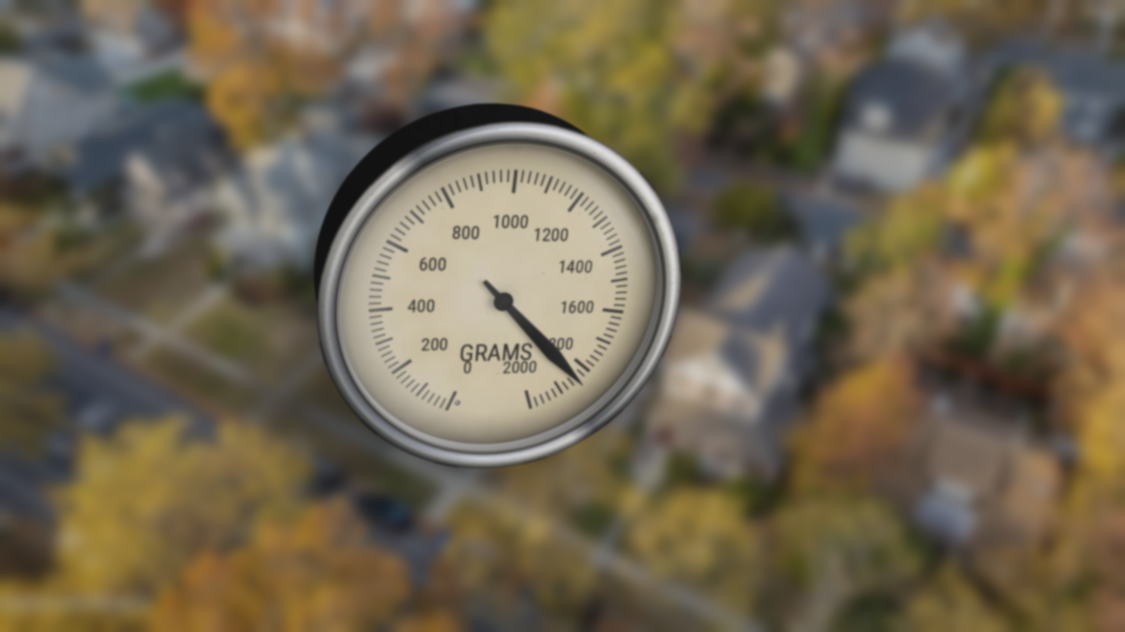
1840 g
